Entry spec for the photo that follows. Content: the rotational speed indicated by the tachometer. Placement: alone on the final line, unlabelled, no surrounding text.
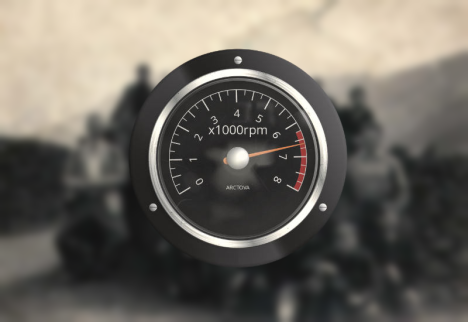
6625 rpm
